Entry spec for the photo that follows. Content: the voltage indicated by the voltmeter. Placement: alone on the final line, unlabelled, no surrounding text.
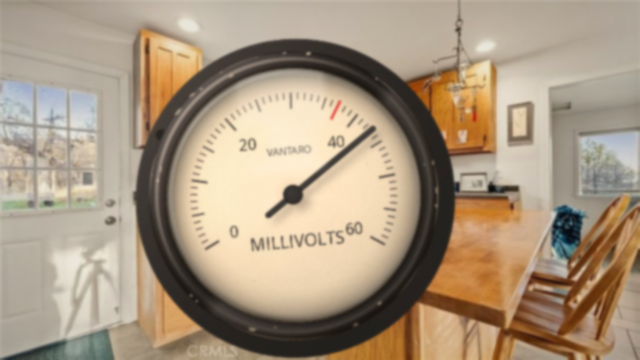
43 mV
